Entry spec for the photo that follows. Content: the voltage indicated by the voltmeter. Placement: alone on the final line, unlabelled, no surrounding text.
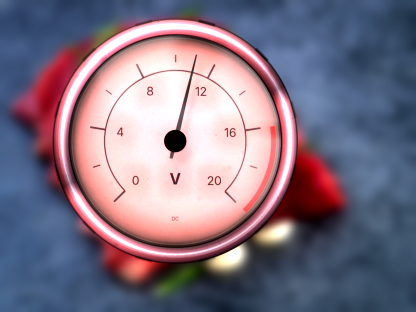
11 V
